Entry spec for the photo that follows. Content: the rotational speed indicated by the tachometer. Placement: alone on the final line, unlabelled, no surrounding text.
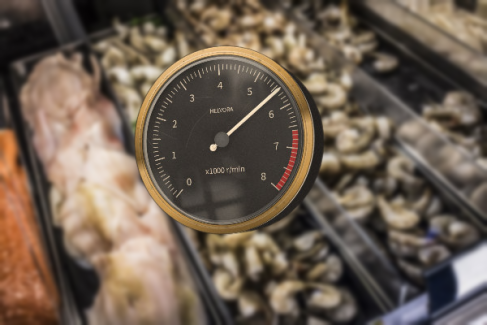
5600 rpm
